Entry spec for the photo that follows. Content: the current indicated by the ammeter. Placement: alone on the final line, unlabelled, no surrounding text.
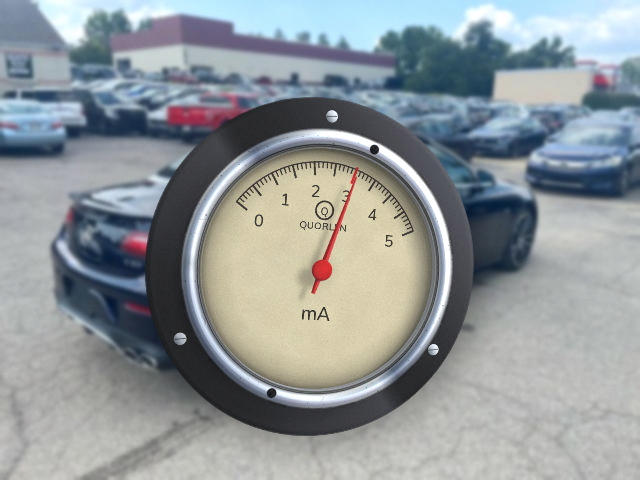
3 mA
